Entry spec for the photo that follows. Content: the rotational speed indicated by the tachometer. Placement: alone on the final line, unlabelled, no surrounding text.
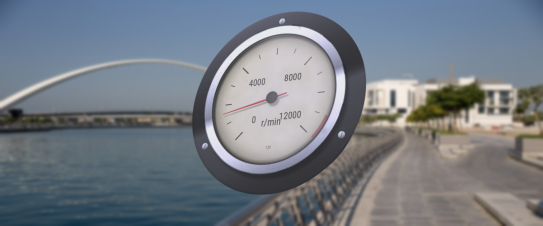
1500 rpm
